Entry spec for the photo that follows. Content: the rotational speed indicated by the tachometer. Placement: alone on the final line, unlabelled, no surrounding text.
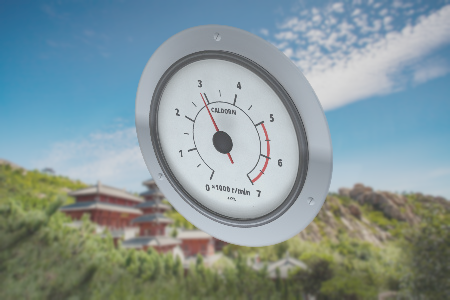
3000 rpm
